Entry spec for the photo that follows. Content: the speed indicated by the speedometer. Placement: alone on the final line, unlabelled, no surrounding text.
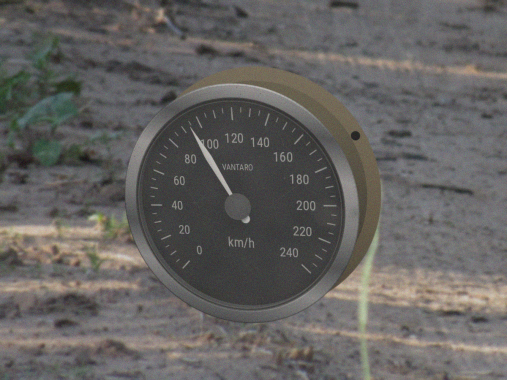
95 km/h
